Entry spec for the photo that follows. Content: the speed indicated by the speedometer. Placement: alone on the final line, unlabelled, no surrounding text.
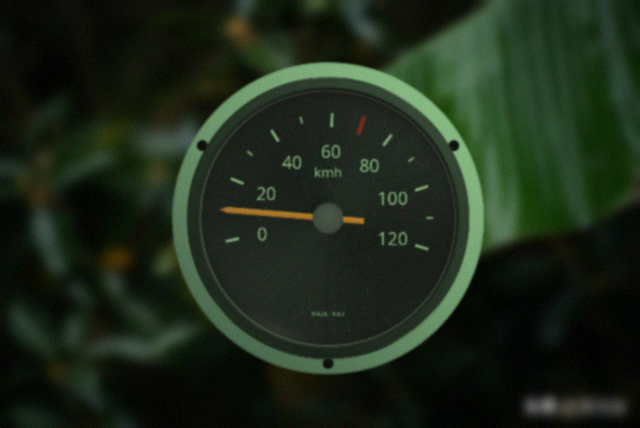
10 km/h
